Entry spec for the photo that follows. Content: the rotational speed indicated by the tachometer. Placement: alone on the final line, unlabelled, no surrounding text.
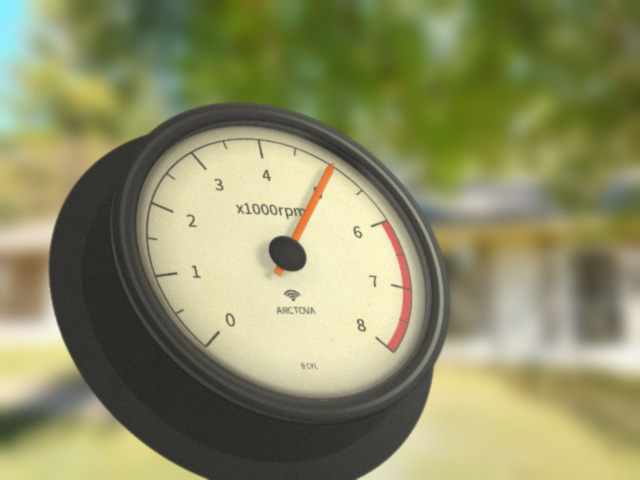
5000 rpm
